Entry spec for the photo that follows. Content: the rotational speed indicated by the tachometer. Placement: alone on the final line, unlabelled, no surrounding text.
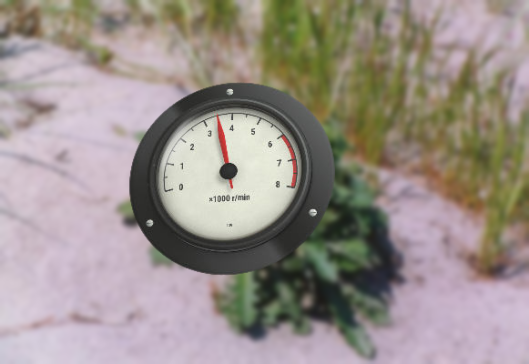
3500 rpm
